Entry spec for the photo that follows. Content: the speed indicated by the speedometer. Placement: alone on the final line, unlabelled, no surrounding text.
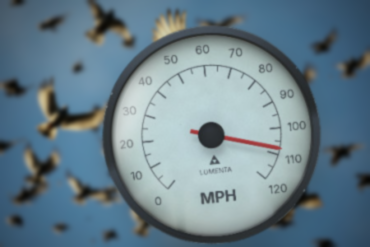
107.5 mph
